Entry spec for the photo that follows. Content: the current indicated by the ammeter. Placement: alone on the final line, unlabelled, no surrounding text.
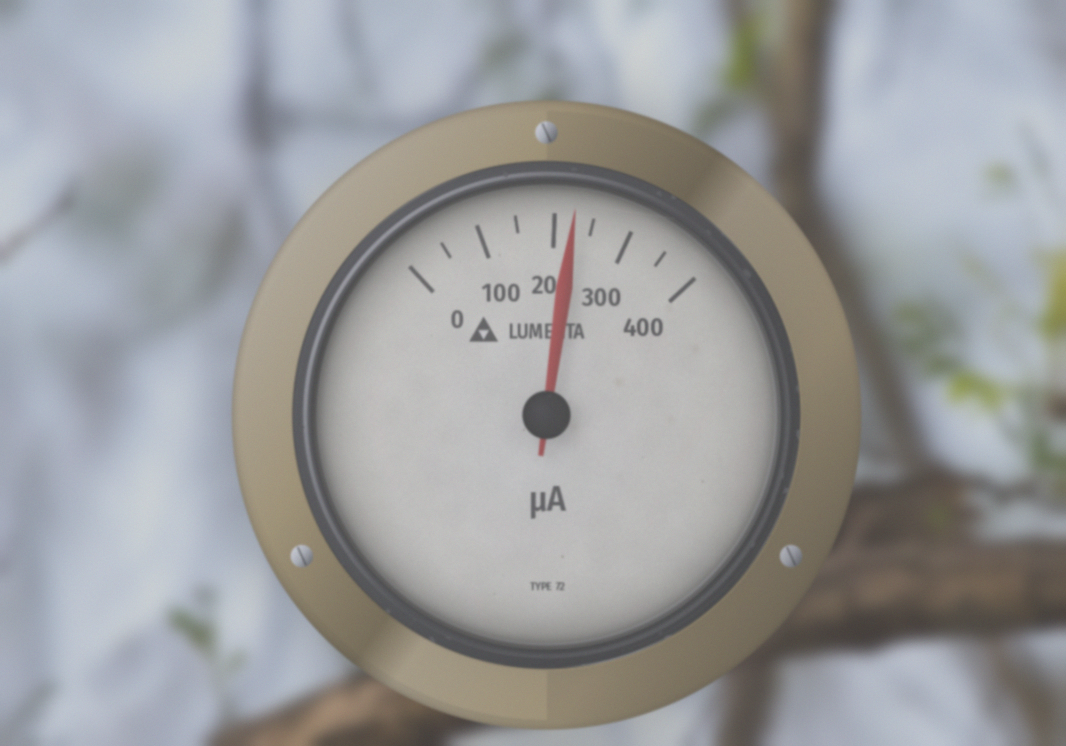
225 µA
